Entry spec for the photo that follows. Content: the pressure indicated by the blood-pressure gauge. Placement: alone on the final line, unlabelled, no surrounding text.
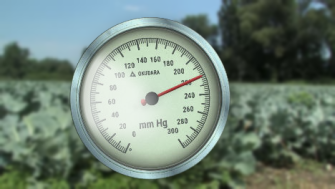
220 mmHg
